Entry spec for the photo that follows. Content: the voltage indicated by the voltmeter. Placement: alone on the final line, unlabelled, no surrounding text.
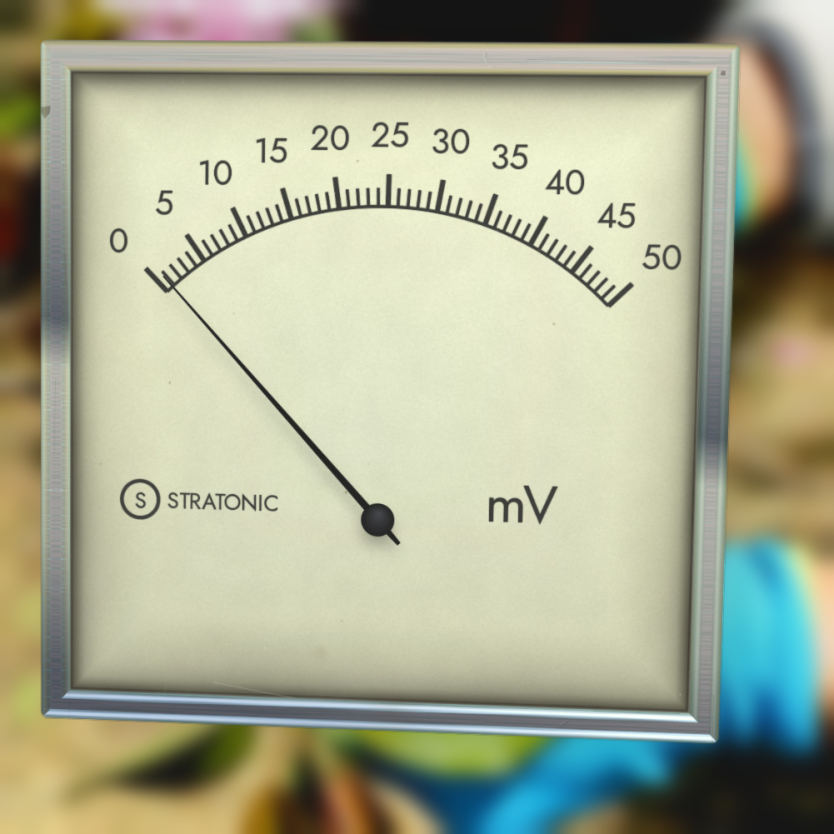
1 mV
